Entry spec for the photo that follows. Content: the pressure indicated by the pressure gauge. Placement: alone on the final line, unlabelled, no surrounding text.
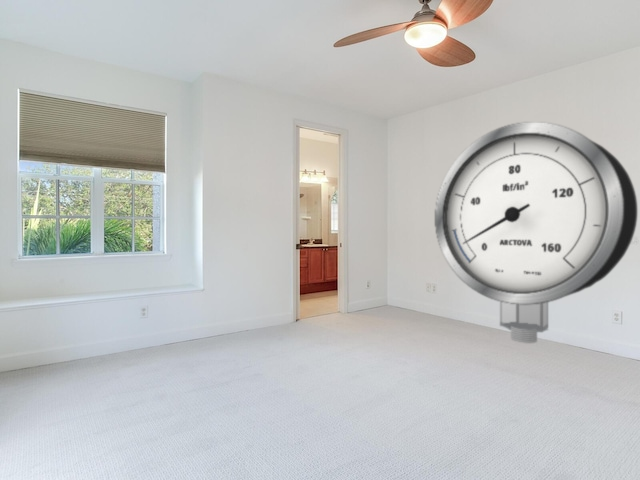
10 psi
